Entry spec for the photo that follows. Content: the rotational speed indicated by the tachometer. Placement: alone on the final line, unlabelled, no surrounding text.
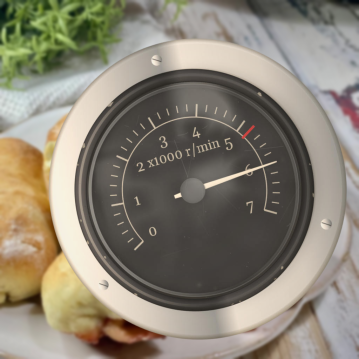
6000 rpm
